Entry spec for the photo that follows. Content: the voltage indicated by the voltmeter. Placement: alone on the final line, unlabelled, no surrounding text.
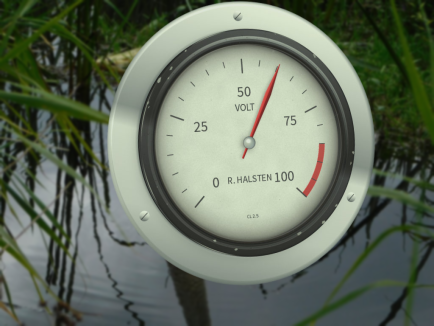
60 V
